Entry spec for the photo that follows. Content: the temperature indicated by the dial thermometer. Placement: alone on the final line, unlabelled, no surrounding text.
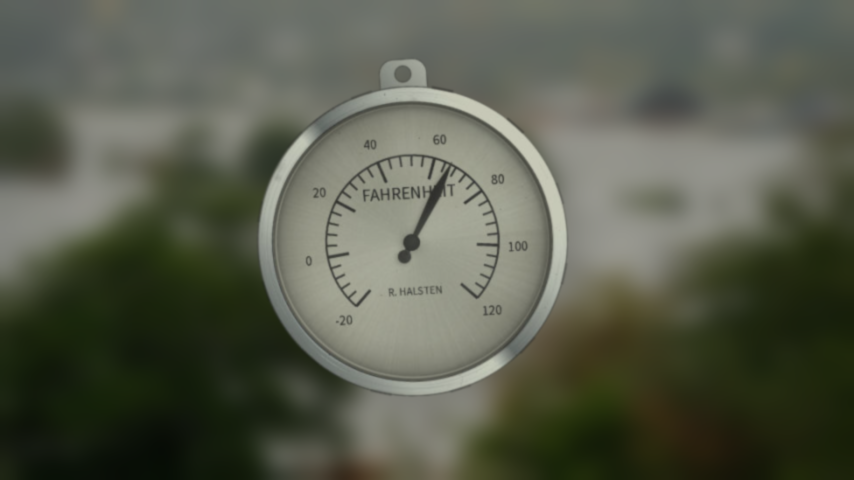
66 °F
